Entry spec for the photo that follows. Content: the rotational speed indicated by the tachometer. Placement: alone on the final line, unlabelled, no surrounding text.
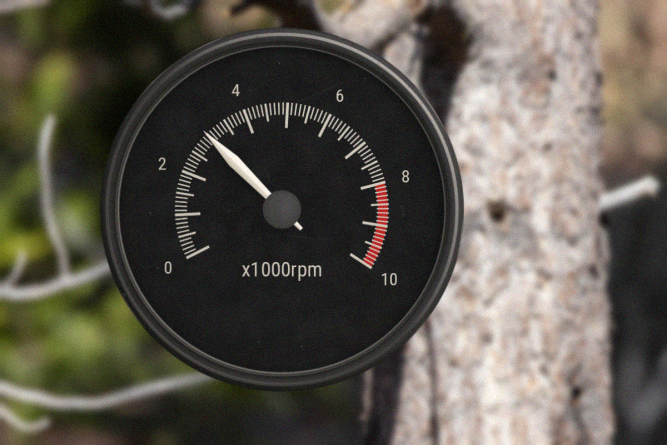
3000 rpm
